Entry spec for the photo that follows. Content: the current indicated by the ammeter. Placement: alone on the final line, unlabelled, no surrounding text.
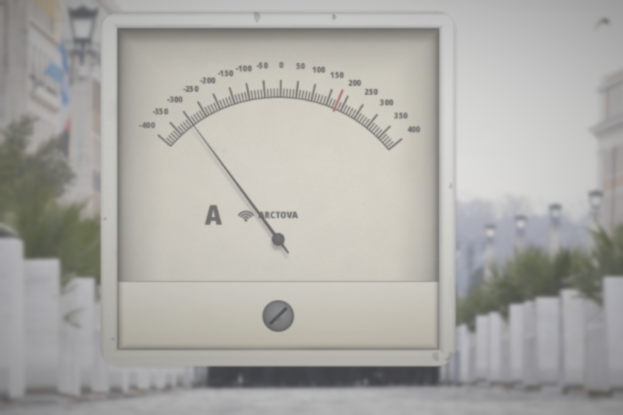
-300 A
